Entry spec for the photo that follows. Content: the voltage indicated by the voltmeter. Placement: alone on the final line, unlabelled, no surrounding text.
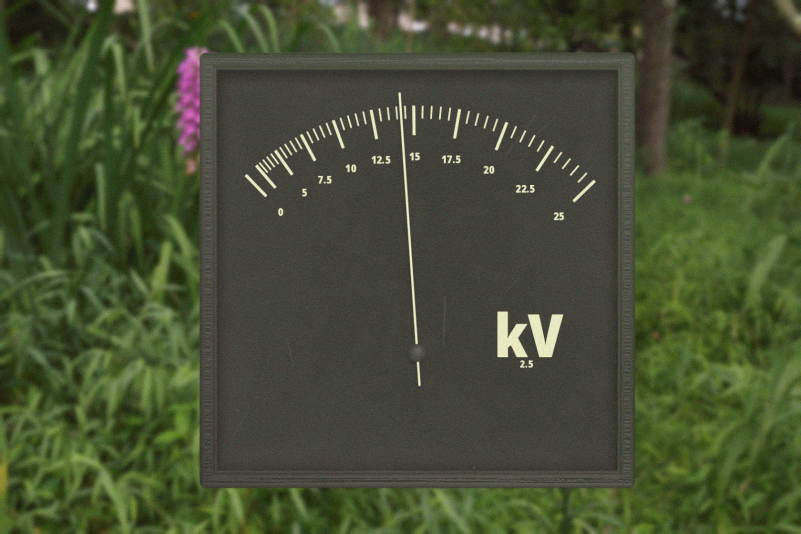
14.25 kV
